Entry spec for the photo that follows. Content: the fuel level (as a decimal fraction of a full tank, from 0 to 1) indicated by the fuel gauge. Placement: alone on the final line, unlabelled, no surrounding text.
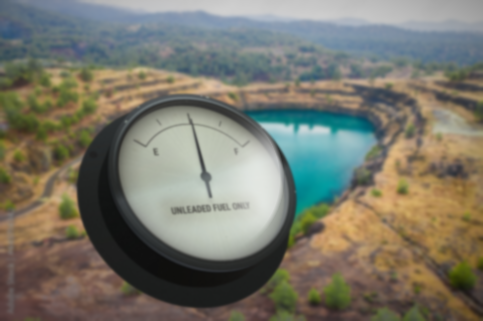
0.5
